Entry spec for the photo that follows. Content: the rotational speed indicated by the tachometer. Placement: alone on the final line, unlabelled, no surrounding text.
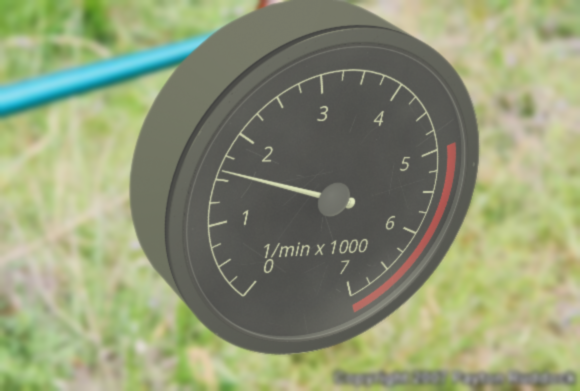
1625 rpm
